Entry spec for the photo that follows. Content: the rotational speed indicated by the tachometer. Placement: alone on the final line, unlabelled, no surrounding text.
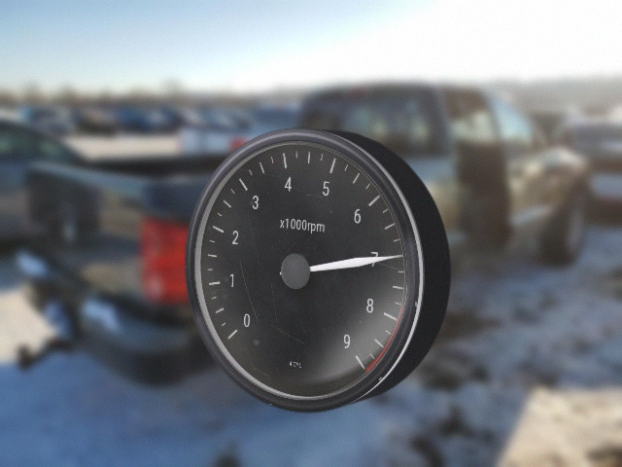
7000 rpm
